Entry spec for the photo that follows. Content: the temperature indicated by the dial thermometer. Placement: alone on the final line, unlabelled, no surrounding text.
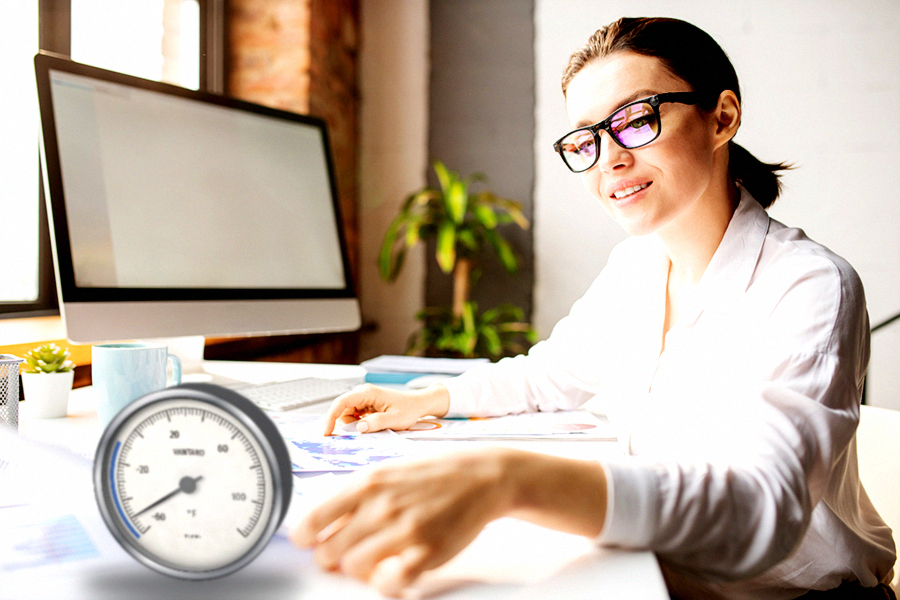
-50 °F
